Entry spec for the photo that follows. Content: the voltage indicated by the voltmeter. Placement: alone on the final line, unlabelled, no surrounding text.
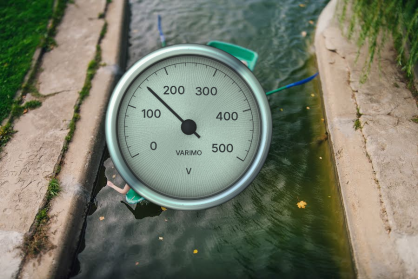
150 V
